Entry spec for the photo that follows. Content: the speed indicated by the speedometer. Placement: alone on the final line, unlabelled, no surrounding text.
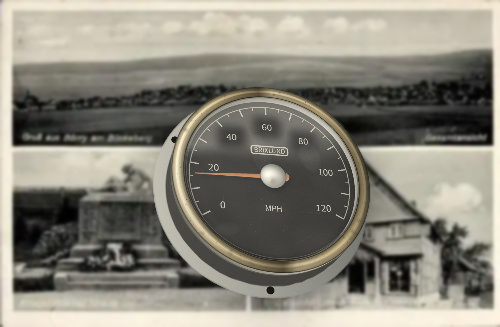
15 mph
